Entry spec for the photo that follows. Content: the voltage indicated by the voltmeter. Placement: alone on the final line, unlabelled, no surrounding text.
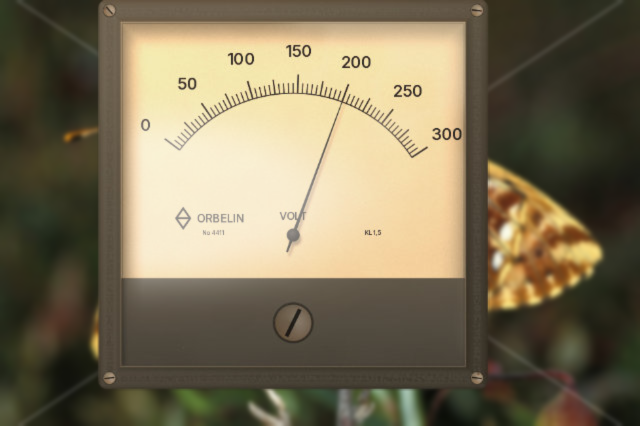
200 V
